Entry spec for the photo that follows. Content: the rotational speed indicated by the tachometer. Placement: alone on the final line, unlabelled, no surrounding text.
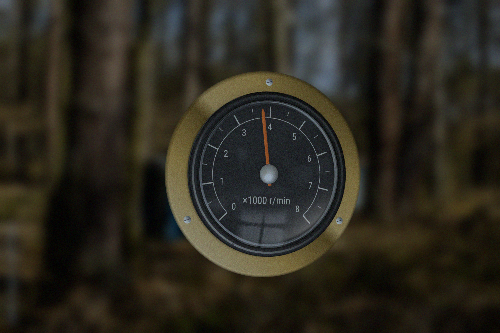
3750 rpm
